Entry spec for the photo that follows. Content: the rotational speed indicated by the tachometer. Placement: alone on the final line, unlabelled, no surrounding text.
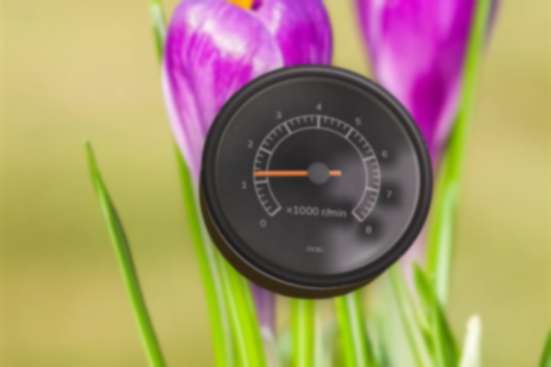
1200 rpm
